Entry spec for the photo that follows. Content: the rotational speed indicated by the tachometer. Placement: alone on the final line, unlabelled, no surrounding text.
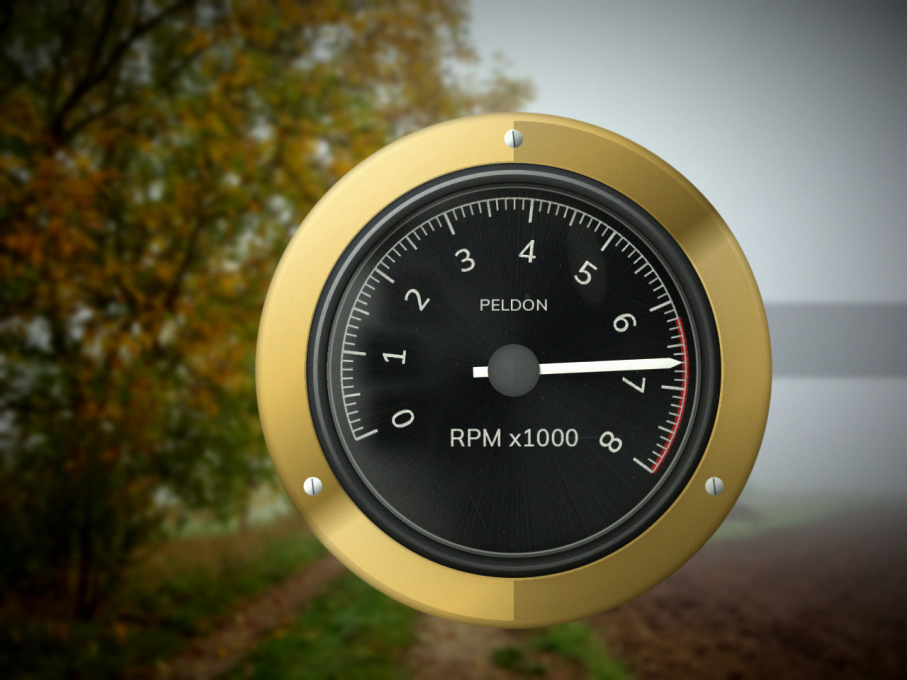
6700 rpm
